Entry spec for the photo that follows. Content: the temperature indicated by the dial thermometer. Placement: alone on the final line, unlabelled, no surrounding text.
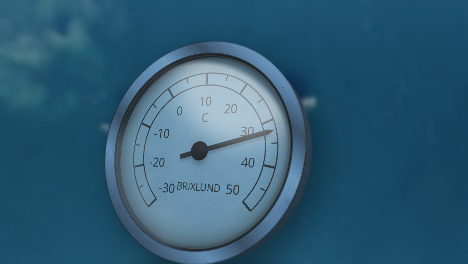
32.5 °C
